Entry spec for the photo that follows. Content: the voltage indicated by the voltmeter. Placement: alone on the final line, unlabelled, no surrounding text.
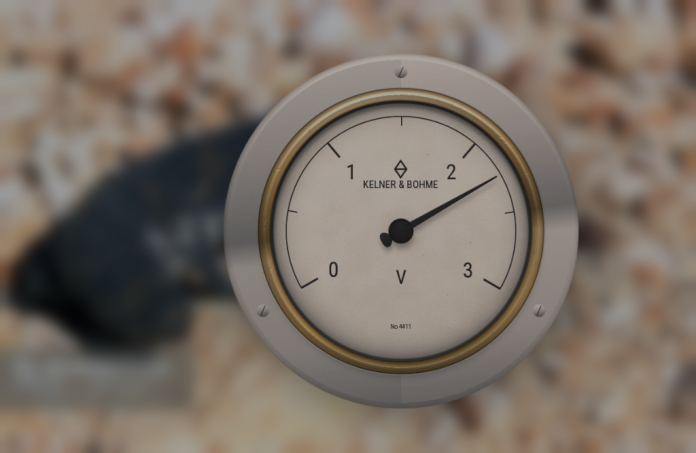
2.25 V
